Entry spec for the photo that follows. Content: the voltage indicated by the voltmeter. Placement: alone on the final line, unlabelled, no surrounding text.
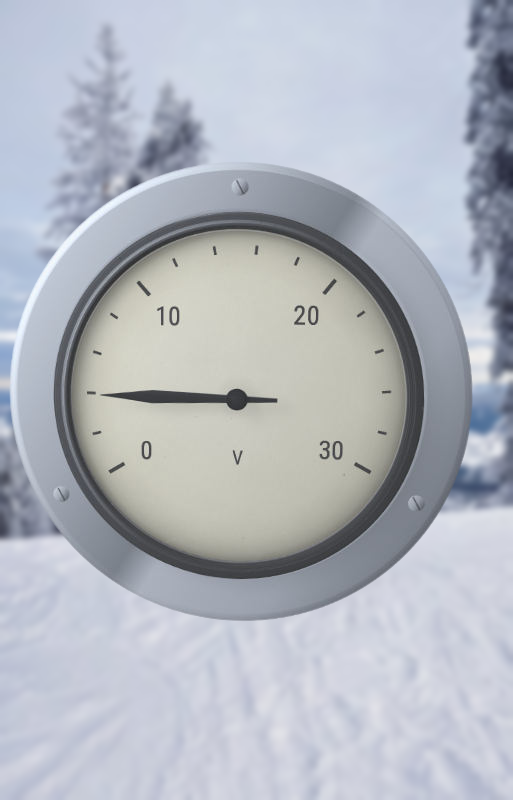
4 V
